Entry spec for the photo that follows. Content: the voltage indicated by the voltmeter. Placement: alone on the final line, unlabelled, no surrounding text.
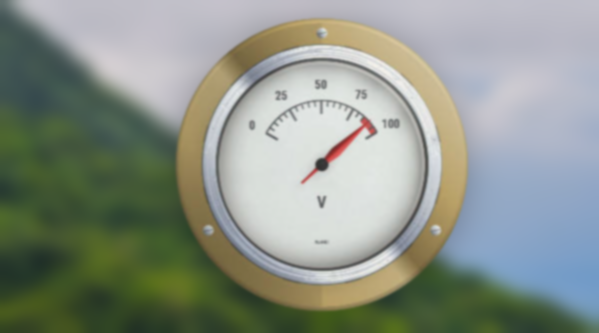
90 V
